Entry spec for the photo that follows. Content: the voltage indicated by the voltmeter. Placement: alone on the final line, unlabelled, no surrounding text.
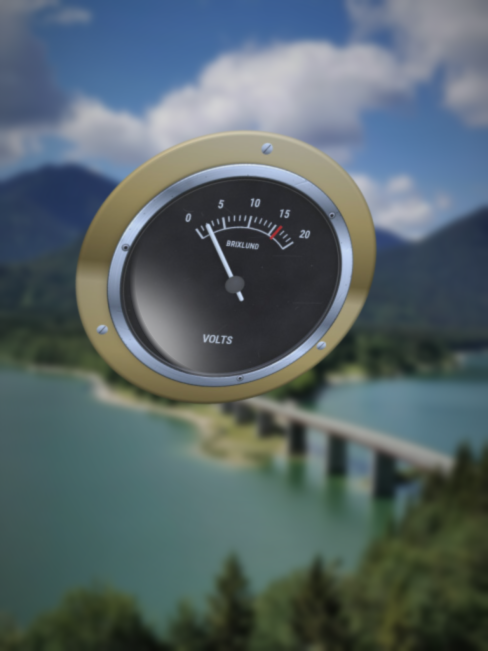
2 V
